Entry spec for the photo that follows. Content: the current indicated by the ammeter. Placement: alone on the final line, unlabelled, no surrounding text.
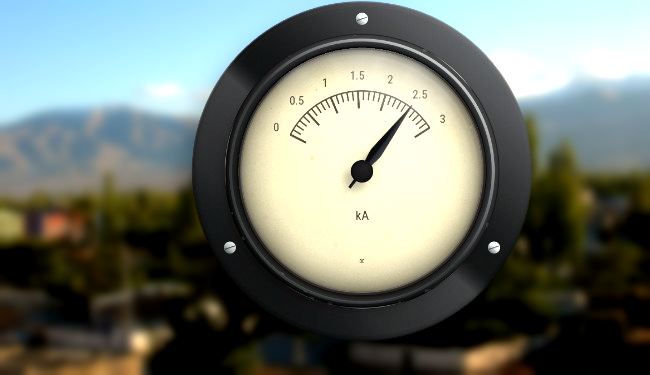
2.5 kA
